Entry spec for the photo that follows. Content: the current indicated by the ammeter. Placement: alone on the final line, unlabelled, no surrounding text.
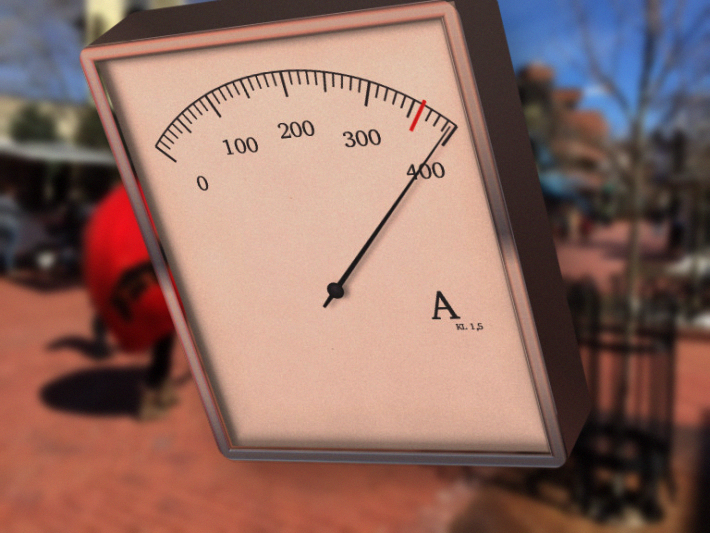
395 A
